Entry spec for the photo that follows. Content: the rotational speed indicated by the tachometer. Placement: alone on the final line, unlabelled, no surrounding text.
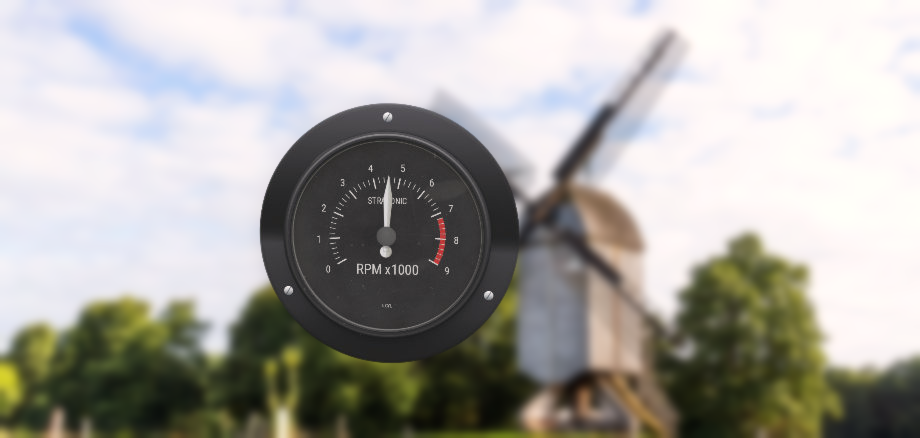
4600 rpm
